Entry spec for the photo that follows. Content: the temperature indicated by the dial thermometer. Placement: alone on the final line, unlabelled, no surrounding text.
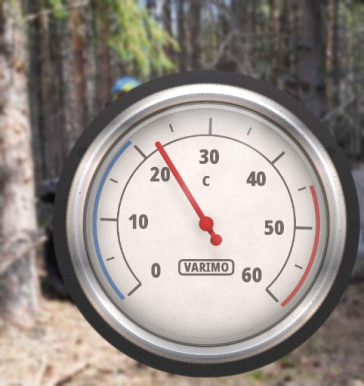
22.5 °C
